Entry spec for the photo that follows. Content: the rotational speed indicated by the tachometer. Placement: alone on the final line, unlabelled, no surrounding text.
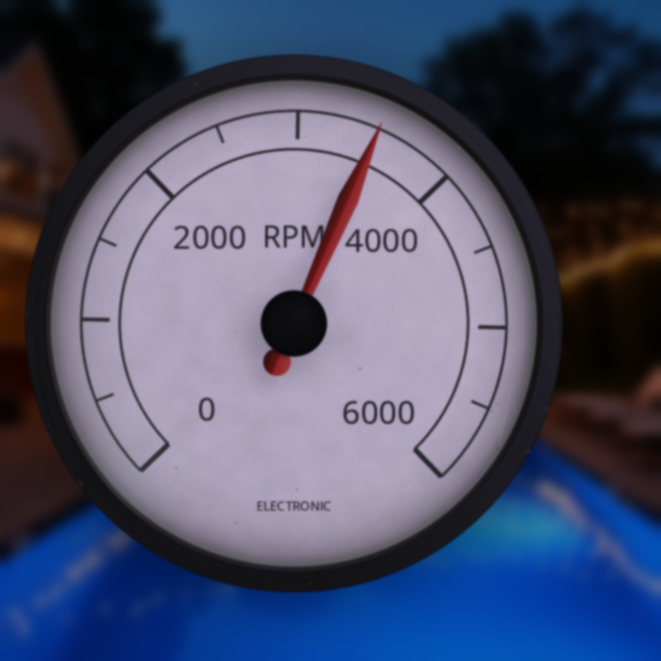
3500 rpm
